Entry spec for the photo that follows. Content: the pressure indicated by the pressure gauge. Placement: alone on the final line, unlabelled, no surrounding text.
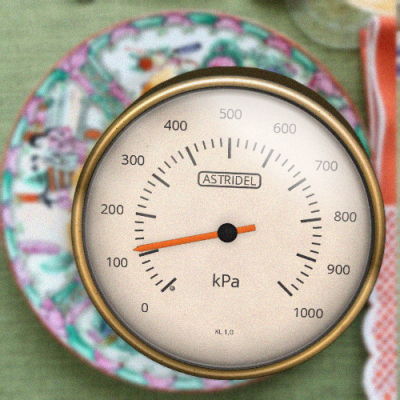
120 kPa
